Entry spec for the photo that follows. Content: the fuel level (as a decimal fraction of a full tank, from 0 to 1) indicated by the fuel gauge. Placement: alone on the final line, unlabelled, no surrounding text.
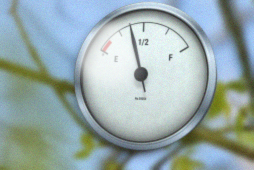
0.375
